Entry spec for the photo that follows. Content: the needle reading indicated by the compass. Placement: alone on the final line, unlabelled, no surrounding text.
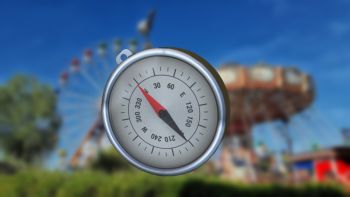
0 °
